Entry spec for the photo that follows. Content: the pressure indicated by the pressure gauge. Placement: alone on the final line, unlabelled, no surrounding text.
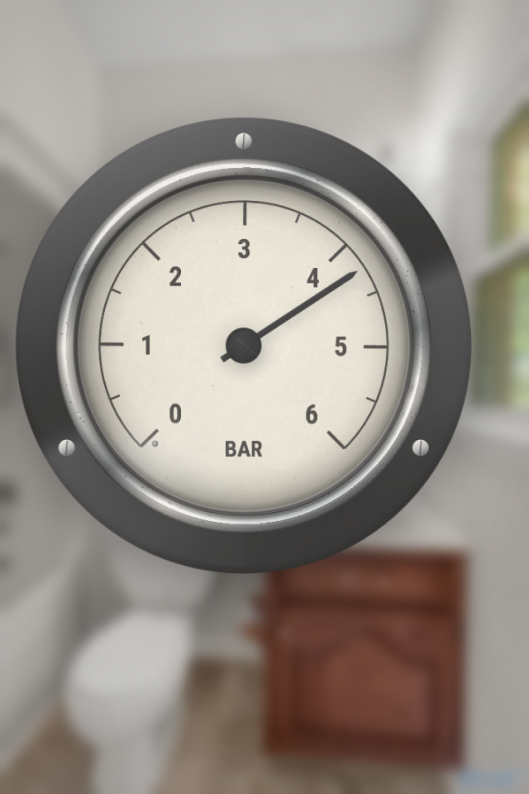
4.25 bar
